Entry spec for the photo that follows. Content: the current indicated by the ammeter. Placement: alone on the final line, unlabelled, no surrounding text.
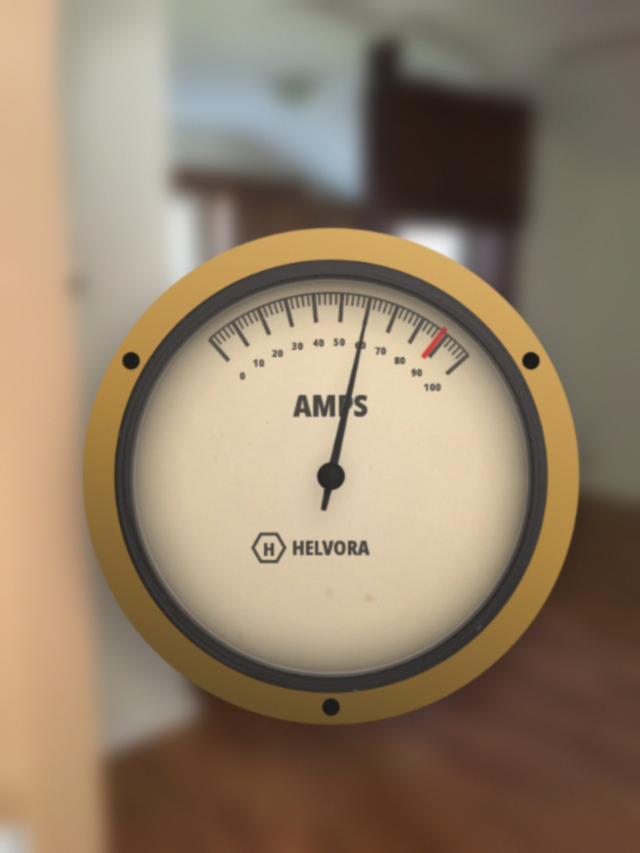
60 A
